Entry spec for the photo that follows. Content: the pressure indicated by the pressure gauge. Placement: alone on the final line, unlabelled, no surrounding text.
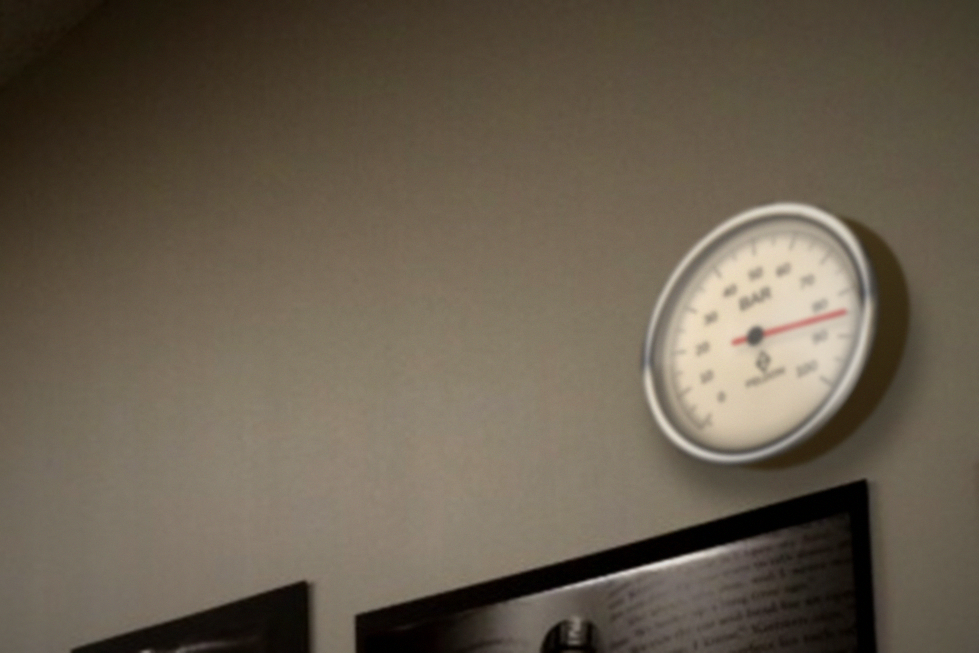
85 bar
